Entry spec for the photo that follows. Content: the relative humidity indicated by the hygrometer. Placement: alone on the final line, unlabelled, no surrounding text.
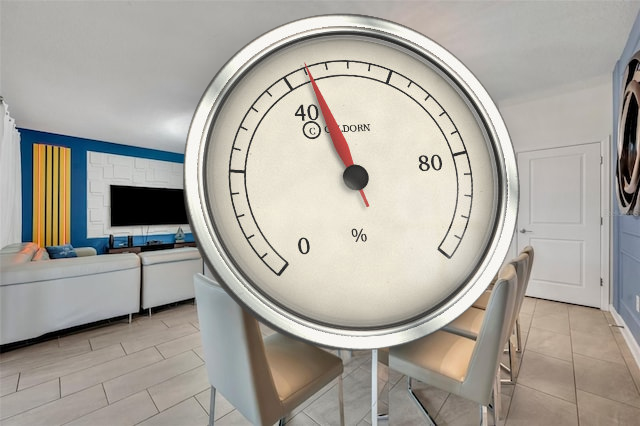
44 %
